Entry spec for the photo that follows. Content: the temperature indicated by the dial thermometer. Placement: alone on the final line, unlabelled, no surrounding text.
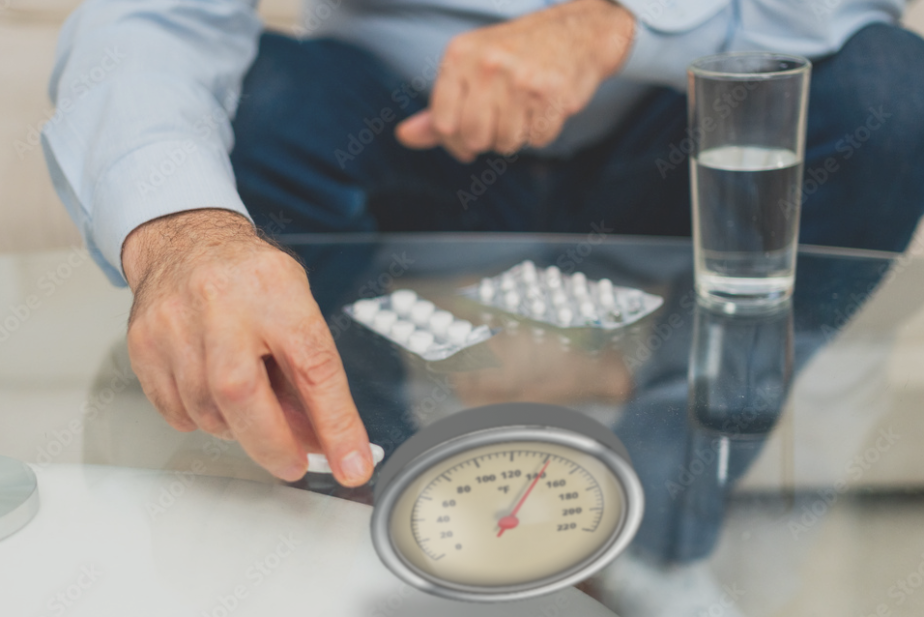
140 °F
